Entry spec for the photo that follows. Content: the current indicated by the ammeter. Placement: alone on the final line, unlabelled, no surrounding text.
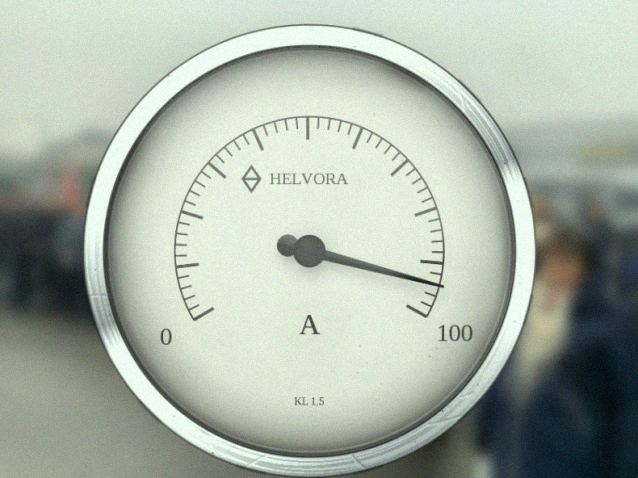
94 A
